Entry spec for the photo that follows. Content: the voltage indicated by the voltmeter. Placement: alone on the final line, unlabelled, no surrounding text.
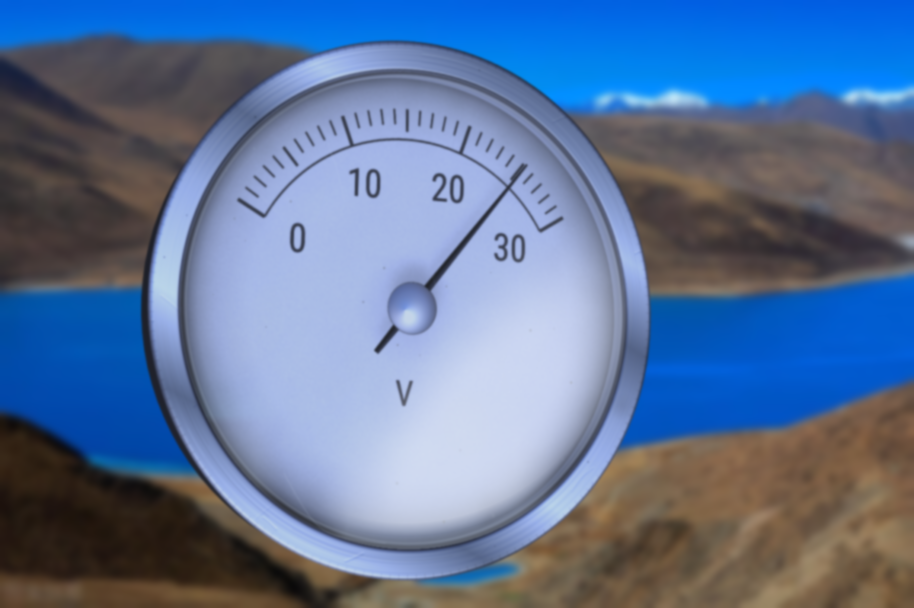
25 V
